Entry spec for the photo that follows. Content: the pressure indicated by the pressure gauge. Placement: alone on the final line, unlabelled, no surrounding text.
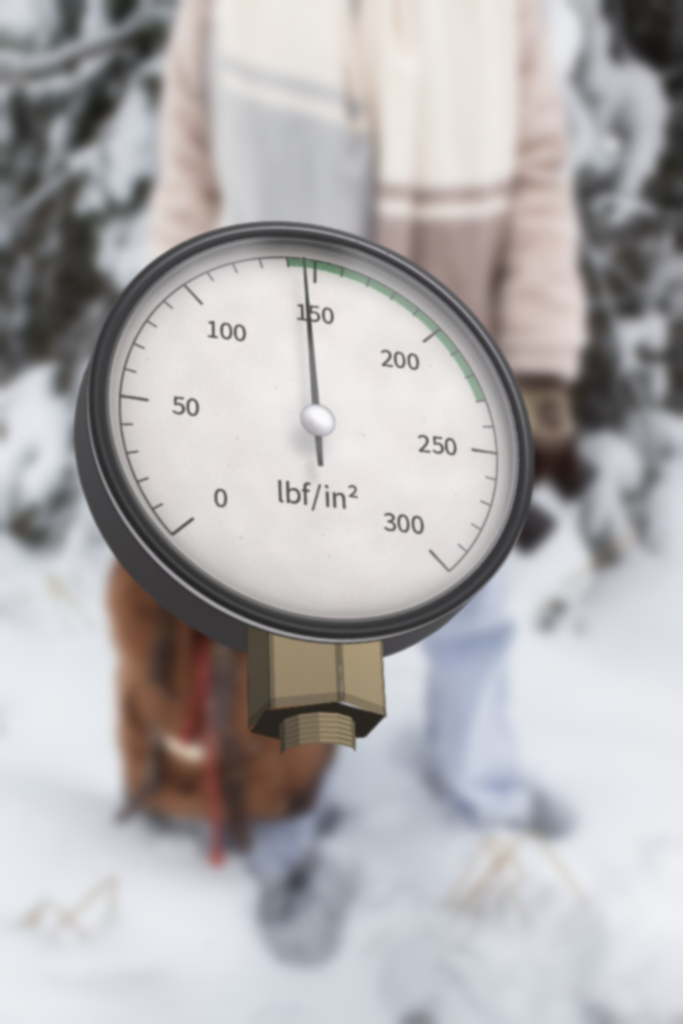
145 psi
